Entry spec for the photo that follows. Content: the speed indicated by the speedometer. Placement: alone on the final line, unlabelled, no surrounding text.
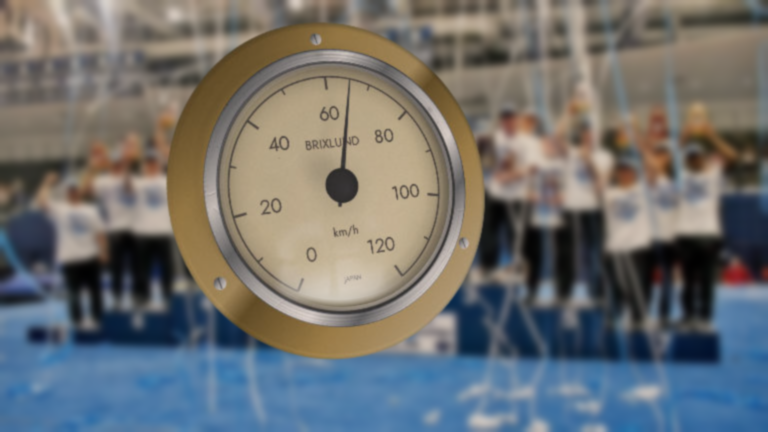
65 km/h
